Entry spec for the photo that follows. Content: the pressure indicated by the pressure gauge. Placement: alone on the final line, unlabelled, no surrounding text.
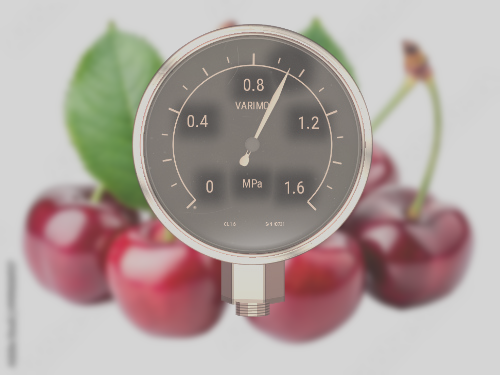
0.95 MPa
